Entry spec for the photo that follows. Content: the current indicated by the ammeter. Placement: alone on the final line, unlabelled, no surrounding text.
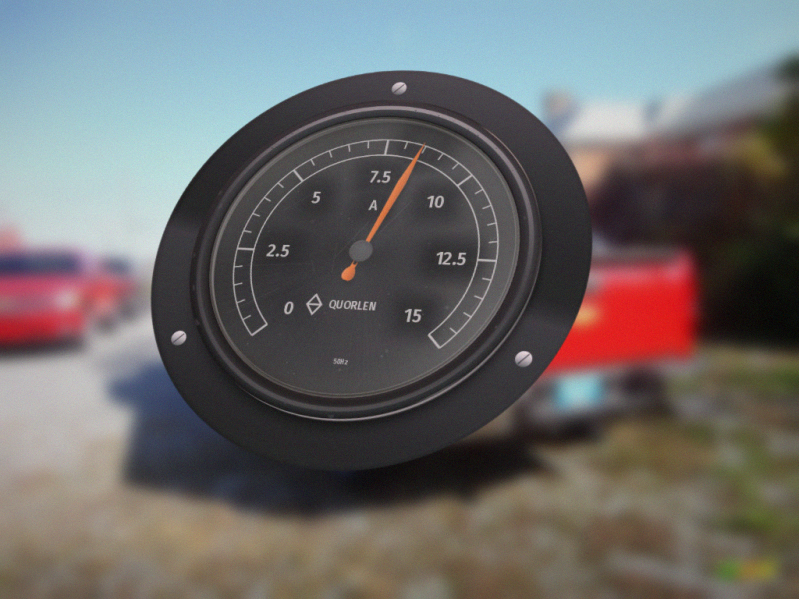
8.5 A
